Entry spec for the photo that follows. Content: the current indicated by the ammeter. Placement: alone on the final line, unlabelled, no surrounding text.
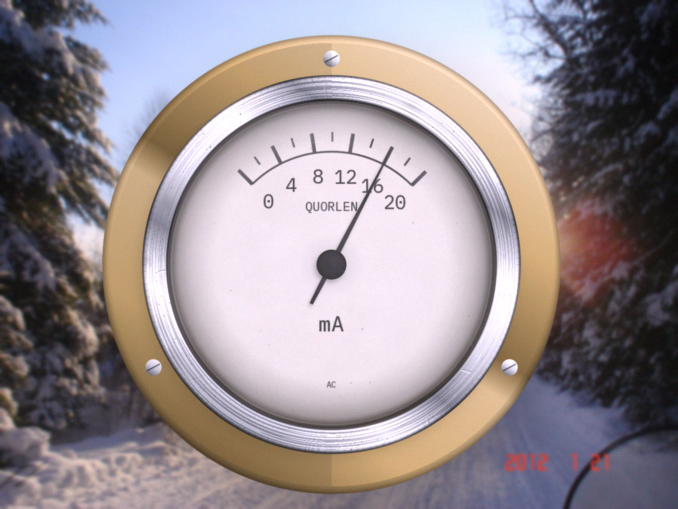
16 mA
